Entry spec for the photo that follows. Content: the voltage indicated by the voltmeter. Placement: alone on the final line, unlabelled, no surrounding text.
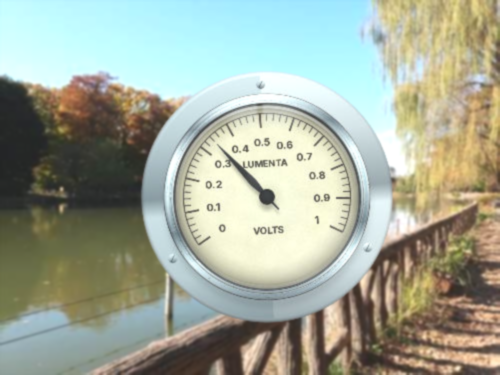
0.34 V
